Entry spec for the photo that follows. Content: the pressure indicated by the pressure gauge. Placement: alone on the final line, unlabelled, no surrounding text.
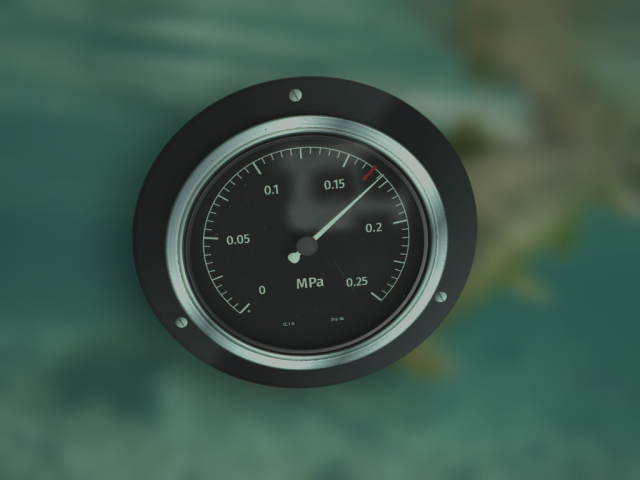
0.17 MPa
